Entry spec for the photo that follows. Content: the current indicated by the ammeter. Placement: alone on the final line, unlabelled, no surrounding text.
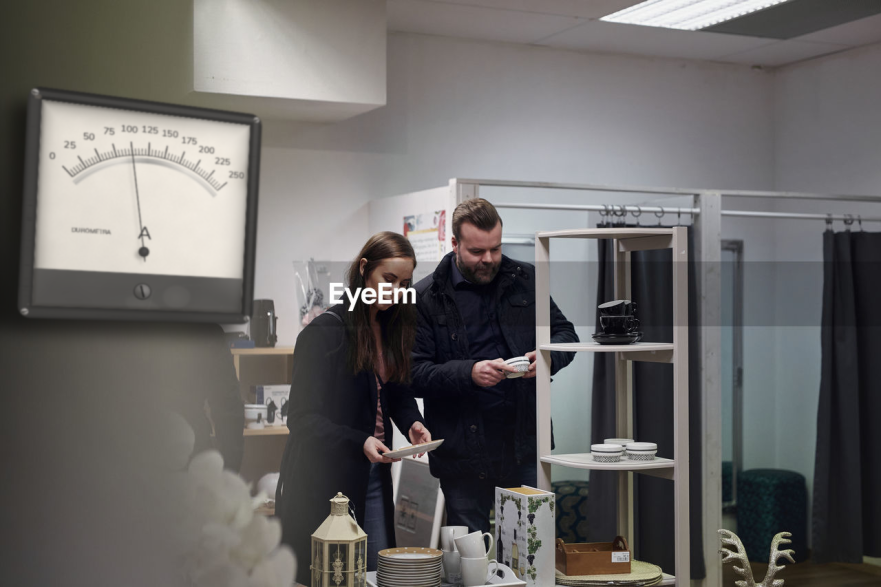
100 A
